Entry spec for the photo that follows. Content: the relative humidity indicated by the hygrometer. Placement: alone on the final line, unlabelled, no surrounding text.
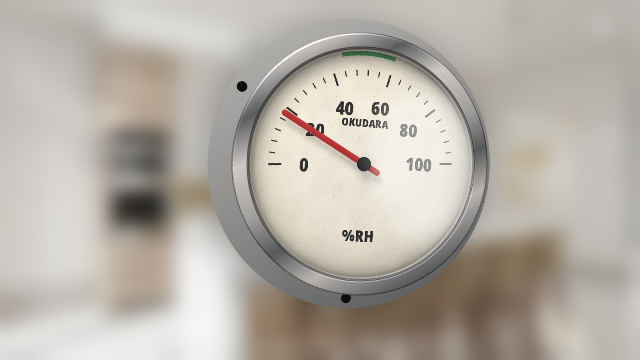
18 %
